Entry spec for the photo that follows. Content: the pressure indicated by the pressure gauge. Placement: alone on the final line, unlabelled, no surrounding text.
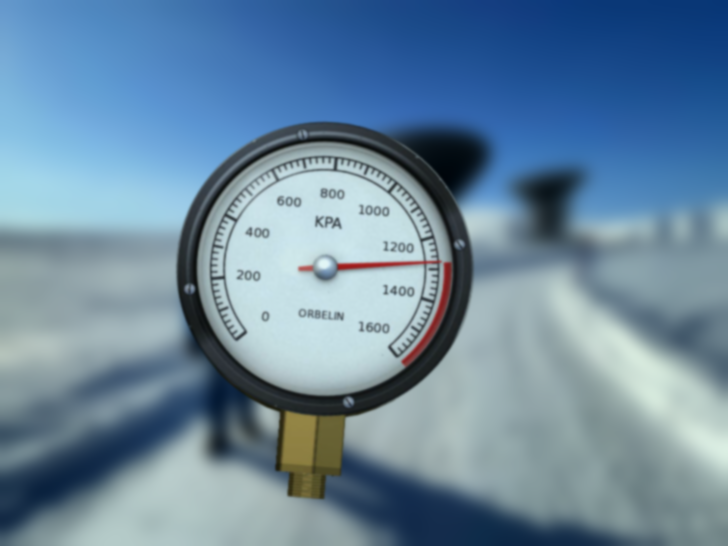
1280 kPa
